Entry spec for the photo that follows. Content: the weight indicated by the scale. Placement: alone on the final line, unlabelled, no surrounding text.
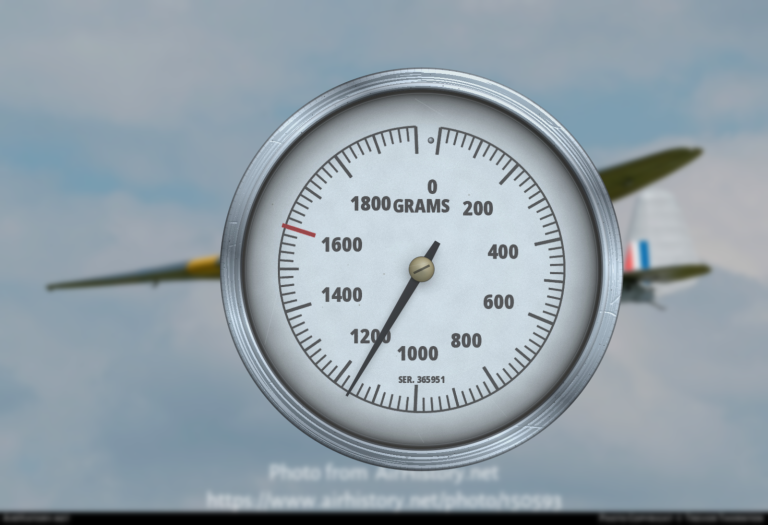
1160 g
